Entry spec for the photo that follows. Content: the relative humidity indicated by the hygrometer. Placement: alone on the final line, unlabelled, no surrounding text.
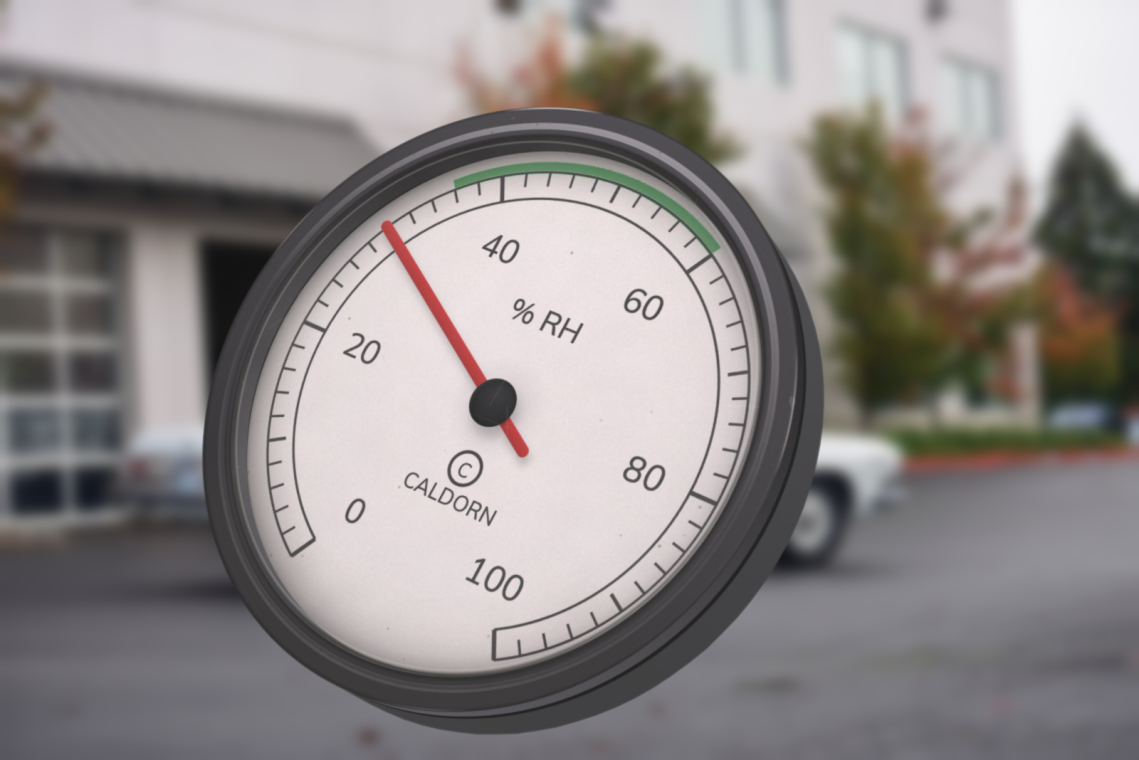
30 %
